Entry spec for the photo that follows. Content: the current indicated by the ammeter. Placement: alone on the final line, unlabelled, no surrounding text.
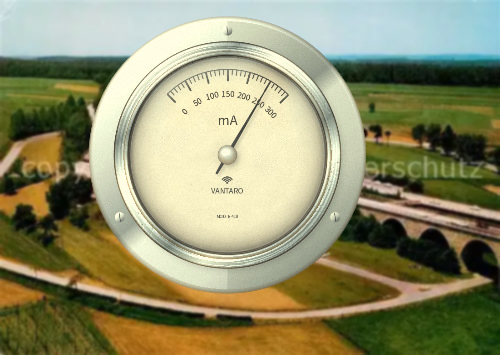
250 mA
